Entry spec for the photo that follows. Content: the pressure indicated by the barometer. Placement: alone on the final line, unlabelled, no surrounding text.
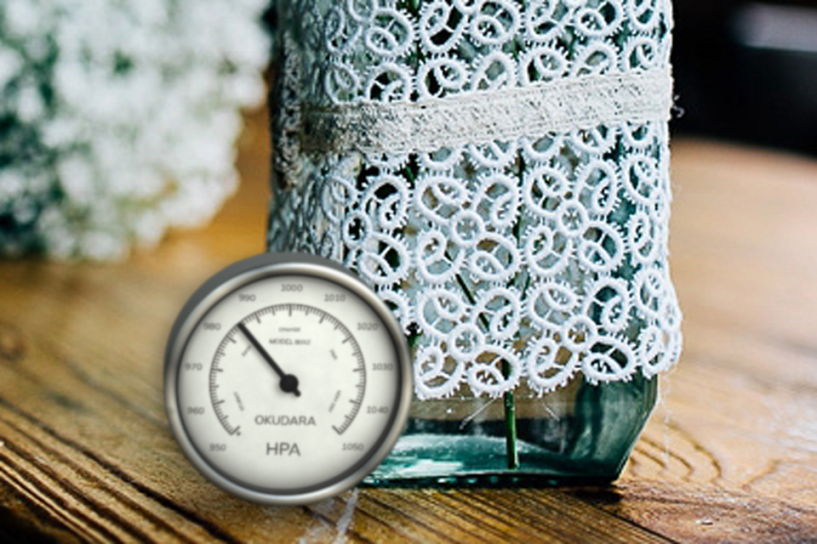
985 hPa
